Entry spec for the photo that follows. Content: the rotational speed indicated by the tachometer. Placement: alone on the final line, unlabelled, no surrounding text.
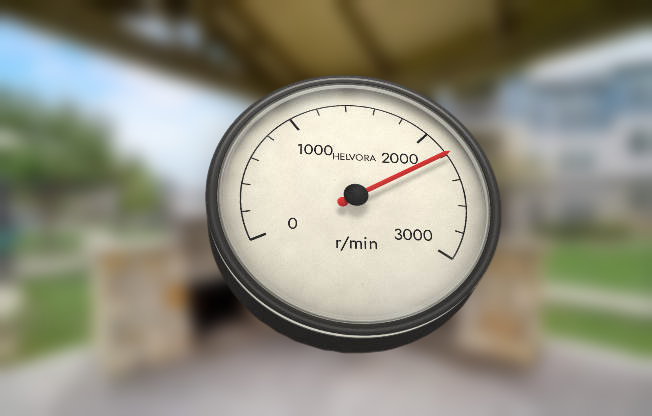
2200 rpm
